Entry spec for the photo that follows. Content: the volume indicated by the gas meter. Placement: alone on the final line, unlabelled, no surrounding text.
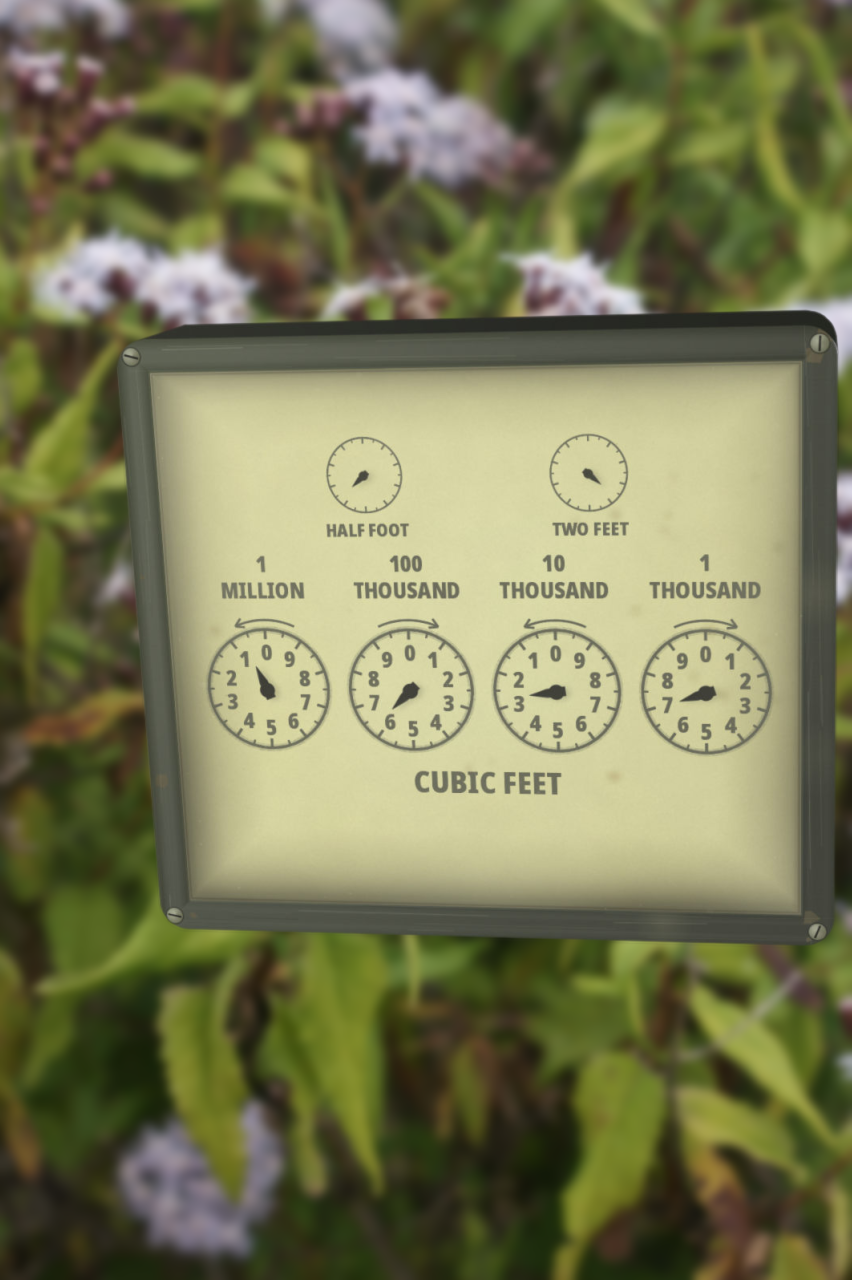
62700 ft³
